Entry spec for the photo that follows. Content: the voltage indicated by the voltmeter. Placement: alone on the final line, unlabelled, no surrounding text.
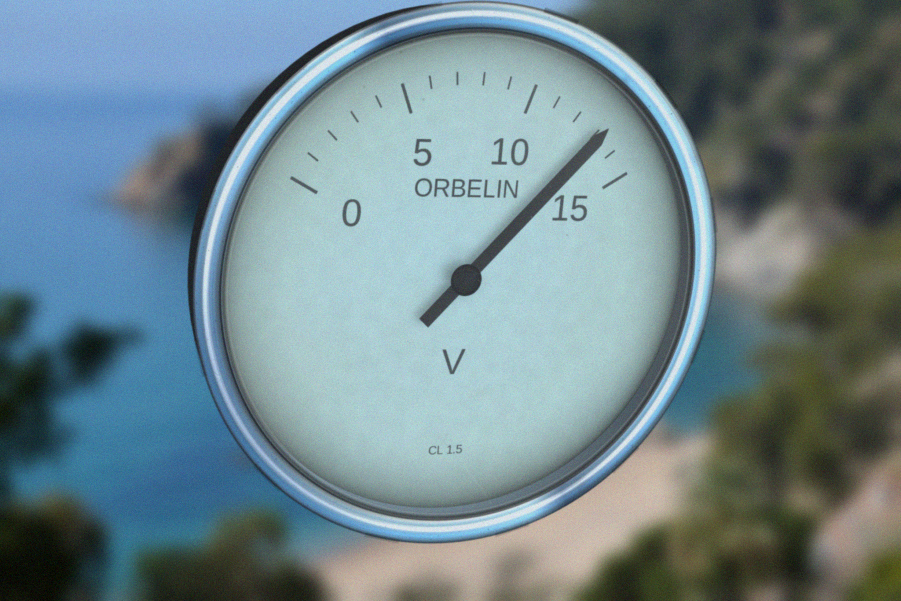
13 V
